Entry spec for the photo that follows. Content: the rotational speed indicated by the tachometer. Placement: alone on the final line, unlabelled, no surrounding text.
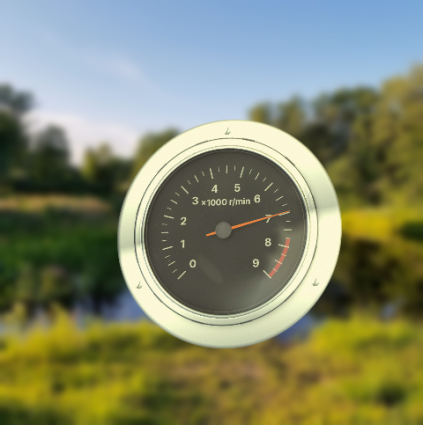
7000 rpm
